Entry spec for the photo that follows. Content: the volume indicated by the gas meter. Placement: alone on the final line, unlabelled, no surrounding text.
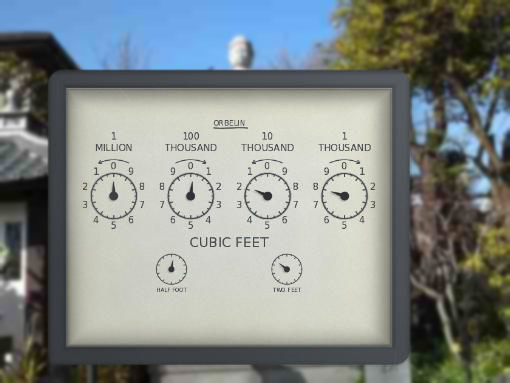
1800 ft³
